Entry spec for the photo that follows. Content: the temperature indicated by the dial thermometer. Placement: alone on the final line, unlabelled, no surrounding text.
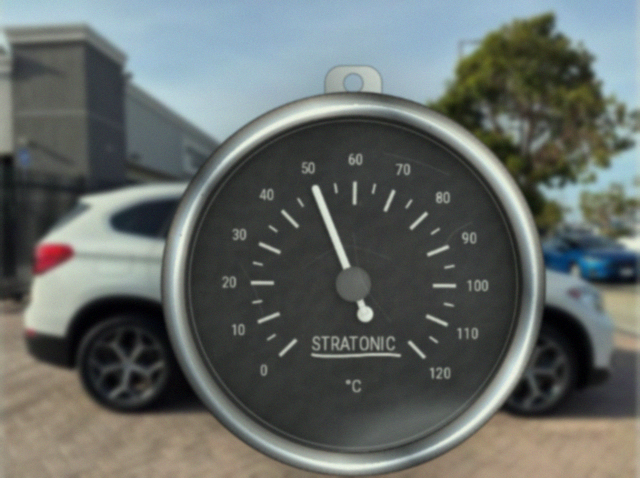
50 °C
